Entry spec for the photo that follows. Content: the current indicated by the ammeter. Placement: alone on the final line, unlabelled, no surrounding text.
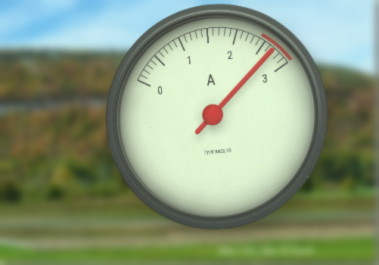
2.7 A
